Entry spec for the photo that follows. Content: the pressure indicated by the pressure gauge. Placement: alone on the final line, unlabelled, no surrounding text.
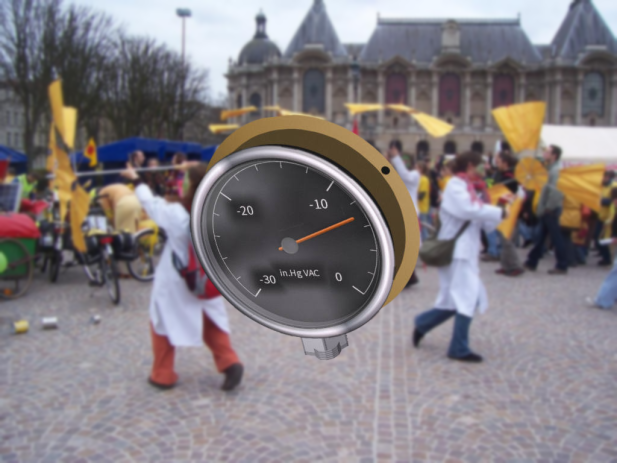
-7 inHg
